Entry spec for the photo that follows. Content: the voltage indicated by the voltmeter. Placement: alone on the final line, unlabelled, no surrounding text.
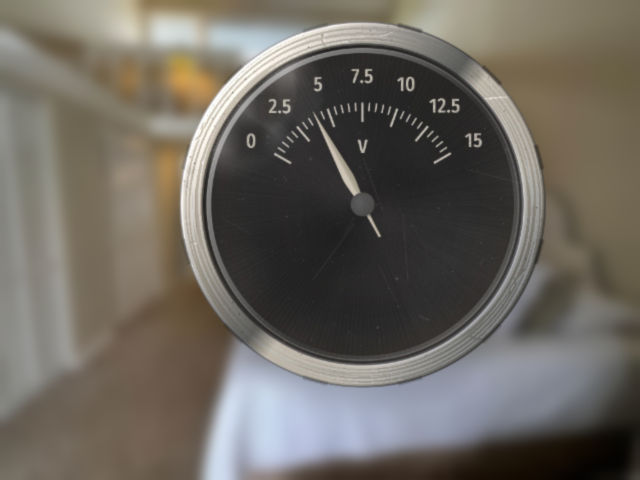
4 V
